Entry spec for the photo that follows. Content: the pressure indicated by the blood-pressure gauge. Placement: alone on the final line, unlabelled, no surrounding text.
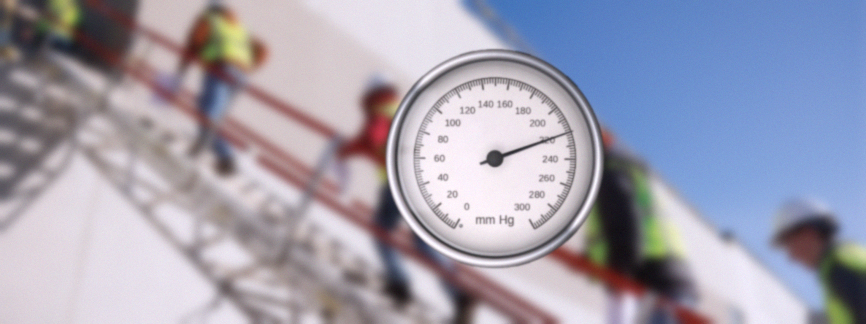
220 mmHg
